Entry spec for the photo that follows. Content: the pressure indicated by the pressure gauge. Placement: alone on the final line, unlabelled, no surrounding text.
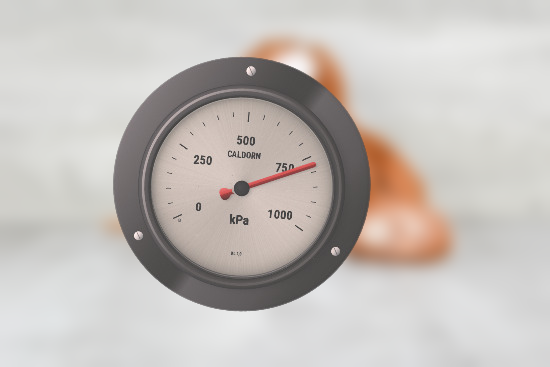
775 kPa
